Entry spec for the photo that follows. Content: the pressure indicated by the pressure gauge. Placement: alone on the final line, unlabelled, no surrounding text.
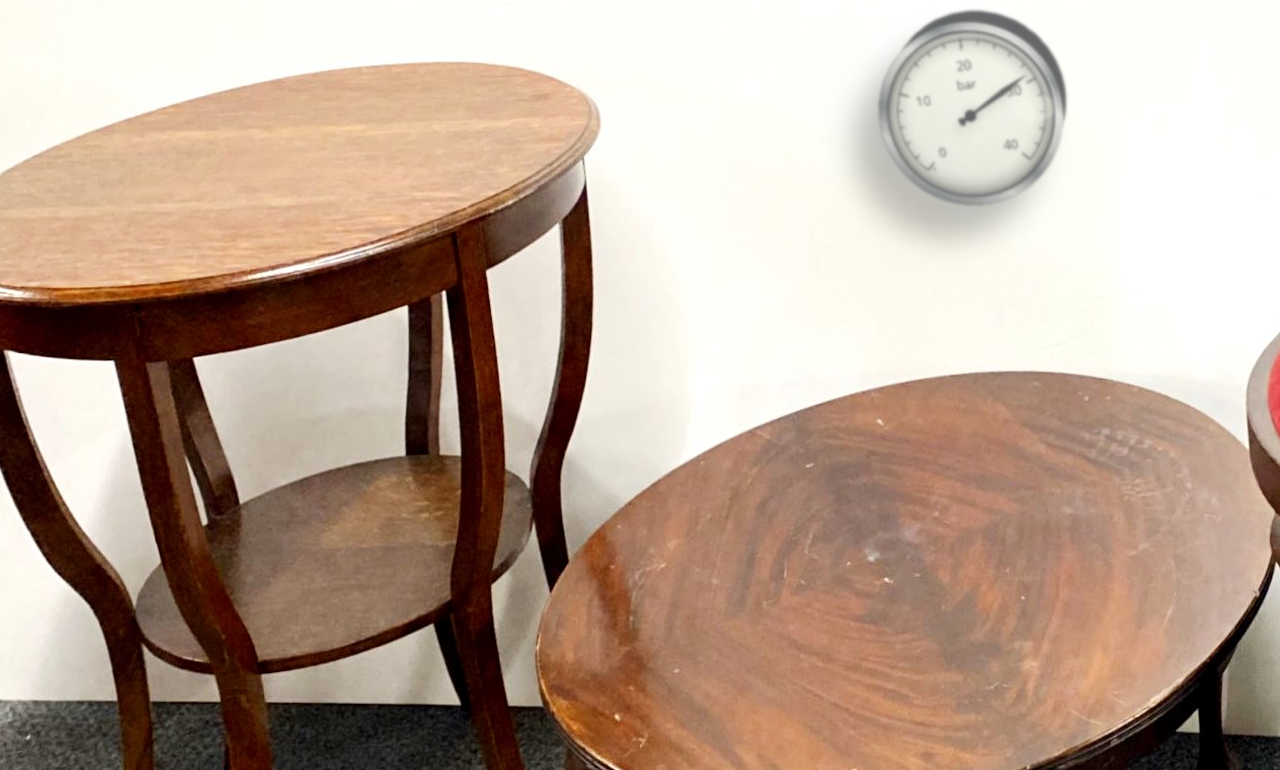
29 bar
